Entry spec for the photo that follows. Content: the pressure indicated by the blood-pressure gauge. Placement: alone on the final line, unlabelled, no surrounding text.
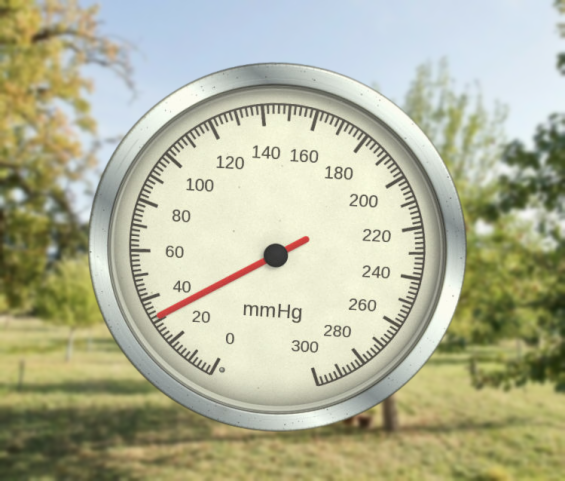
32 mmHg
